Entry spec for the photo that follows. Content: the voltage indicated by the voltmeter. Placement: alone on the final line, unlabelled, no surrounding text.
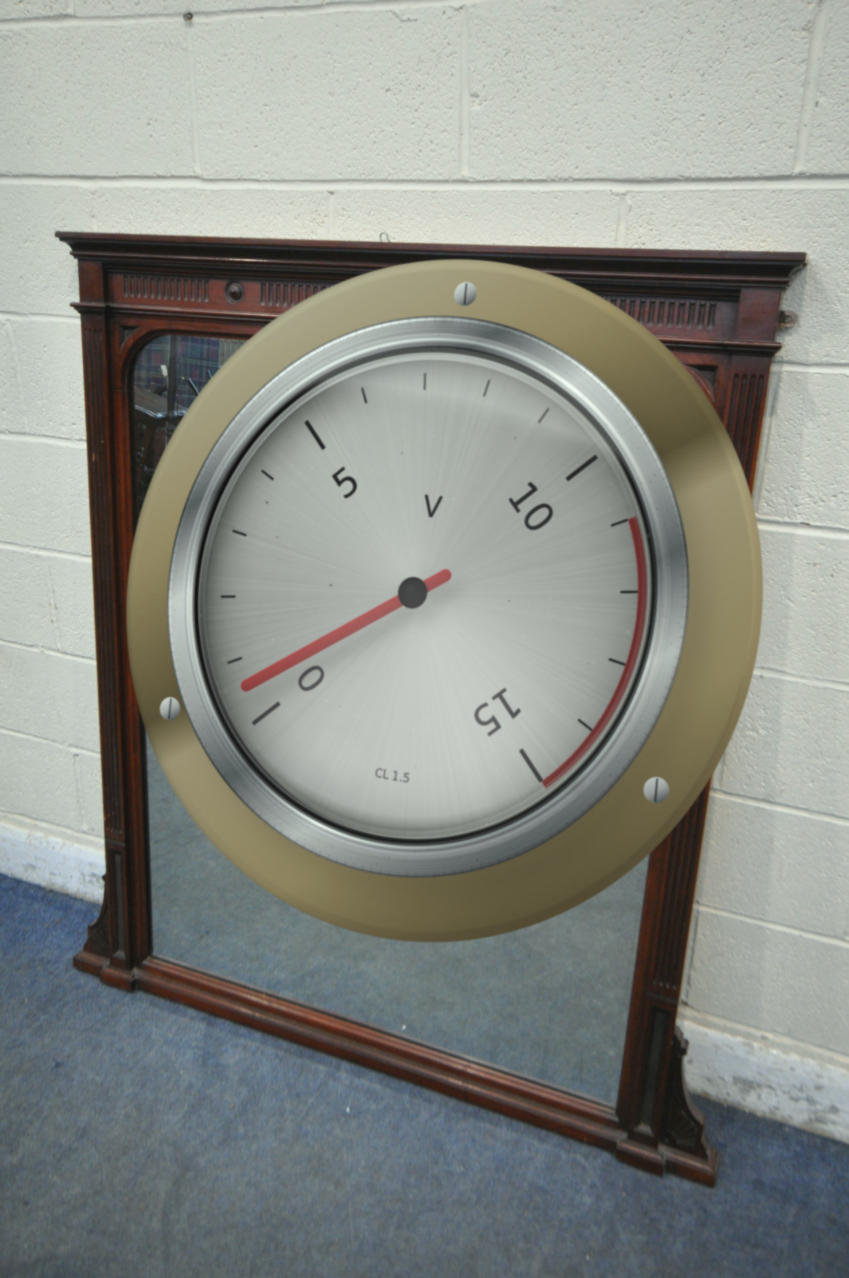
0.5 V
